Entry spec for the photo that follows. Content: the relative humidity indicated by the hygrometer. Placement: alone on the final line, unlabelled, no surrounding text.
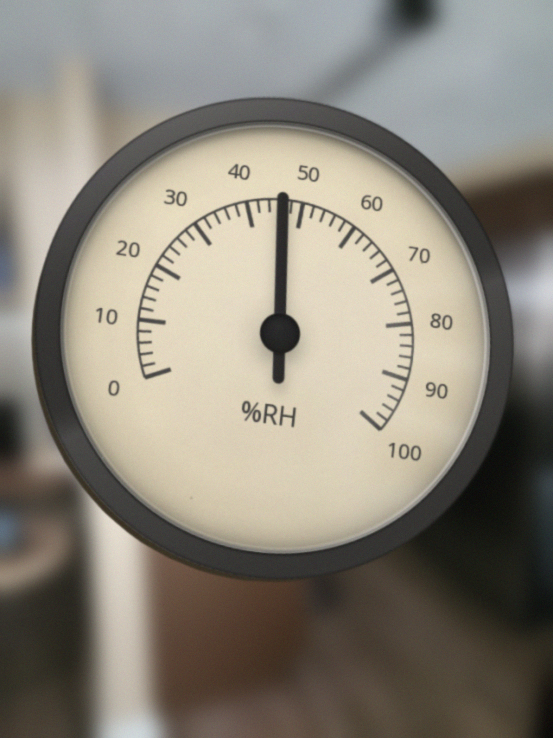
46 %
